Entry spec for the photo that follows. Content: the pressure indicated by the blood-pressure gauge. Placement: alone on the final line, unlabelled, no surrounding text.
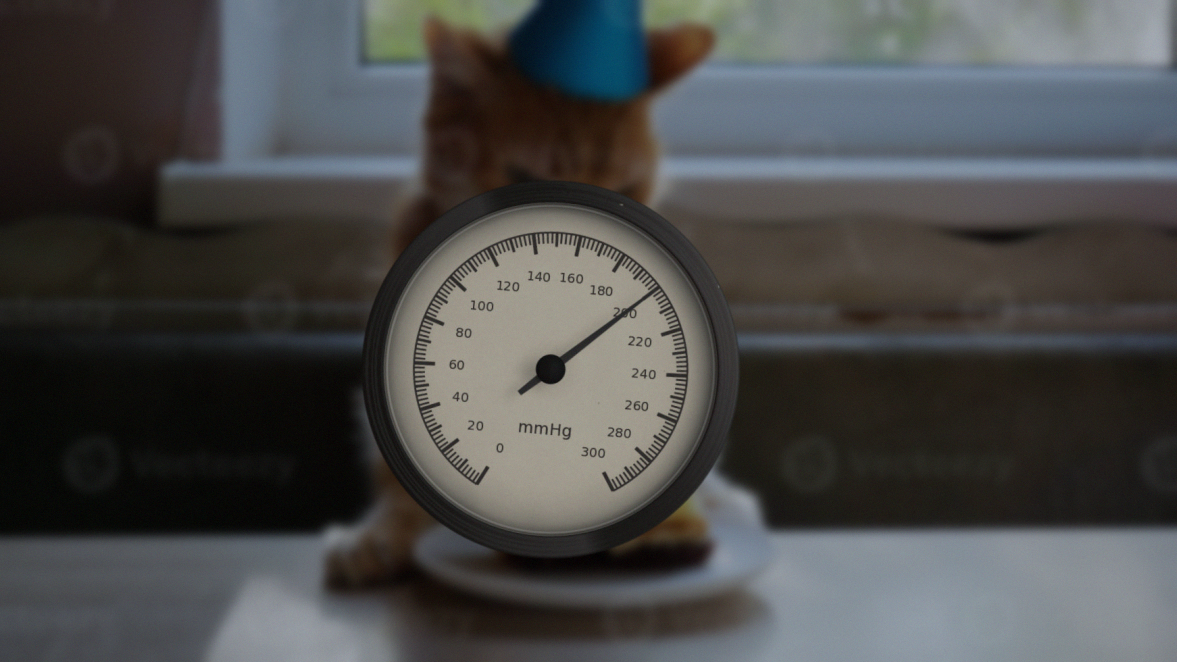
200 mmHg
